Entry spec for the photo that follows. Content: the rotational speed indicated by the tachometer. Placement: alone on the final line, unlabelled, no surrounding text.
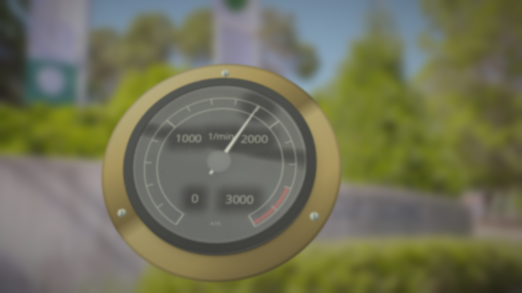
1800 rpm
